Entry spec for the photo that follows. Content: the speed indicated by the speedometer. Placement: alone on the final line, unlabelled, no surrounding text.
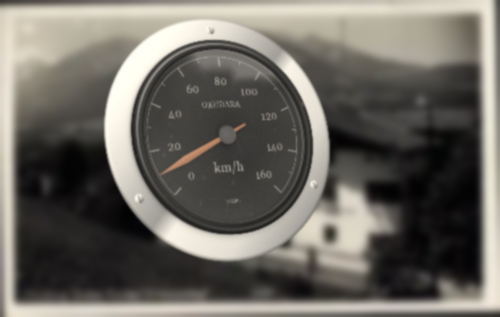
10 km/h
